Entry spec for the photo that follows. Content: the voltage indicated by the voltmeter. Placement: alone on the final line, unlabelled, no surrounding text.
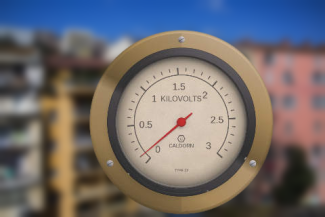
0.1 kV
